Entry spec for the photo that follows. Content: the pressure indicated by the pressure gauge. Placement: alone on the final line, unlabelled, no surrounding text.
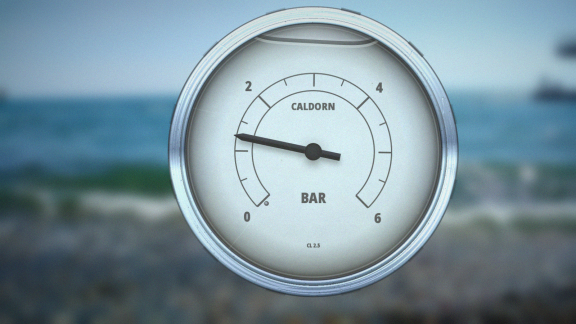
1.25 bar
